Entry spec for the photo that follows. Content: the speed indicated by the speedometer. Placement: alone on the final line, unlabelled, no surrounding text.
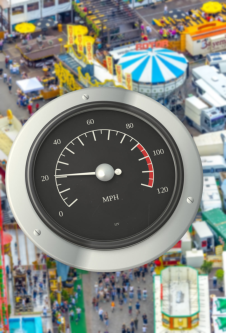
20 mph
